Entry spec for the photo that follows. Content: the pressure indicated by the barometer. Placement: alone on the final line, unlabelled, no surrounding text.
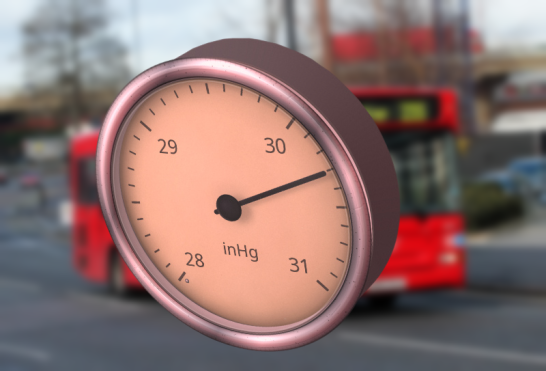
30.3 inHg
